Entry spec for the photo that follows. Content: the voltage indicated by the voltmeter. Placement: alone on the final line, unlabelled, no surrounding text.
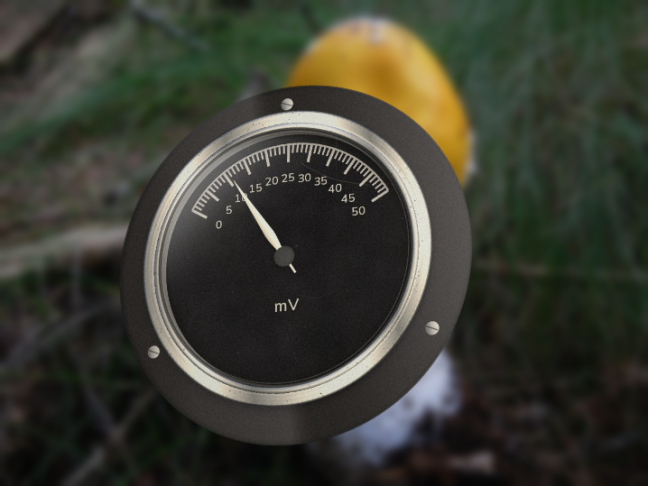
11 mV
